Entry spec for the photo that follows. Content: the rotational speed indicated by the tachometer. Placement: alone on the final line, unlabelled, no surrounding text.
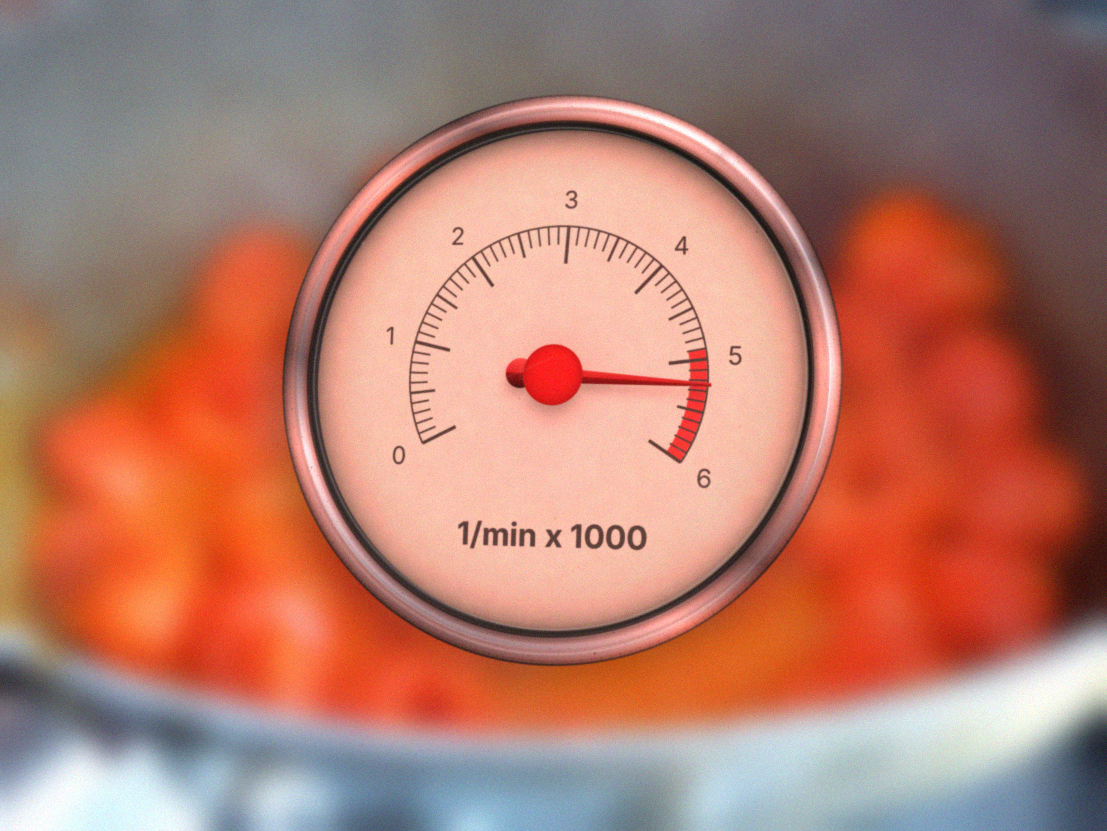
5250 rpm
